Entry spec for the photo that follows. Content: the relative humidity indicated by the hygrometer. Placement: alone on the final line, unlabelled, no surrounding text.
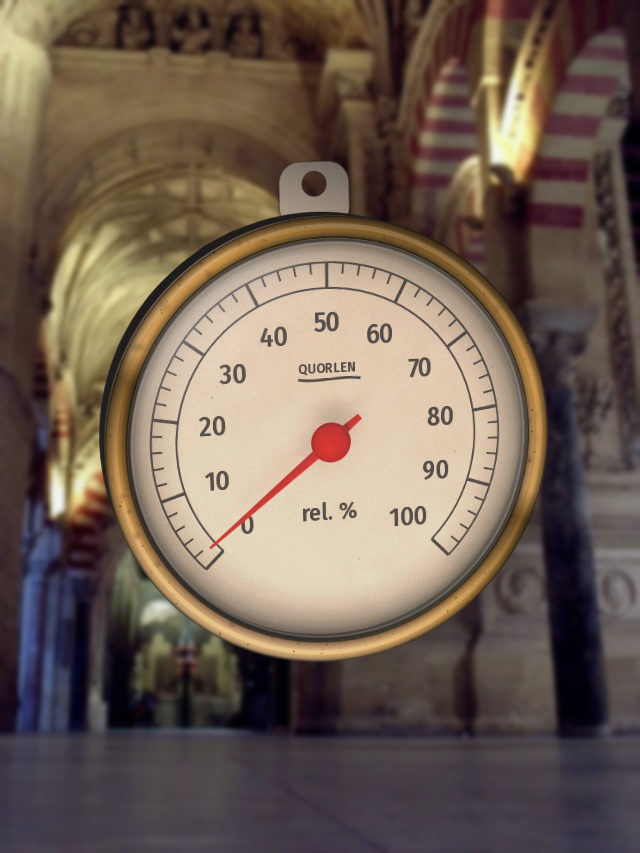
2 %
